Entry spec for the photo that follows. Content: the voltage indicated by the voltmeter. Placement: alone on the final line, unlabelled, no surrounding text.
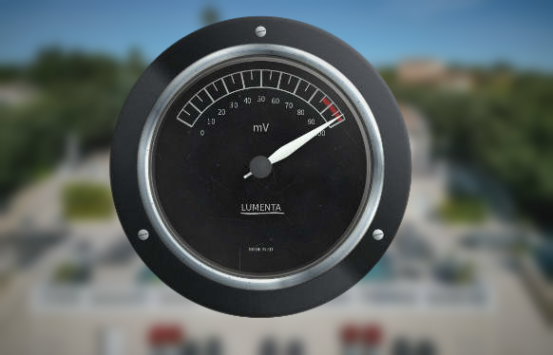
97.5 mV
